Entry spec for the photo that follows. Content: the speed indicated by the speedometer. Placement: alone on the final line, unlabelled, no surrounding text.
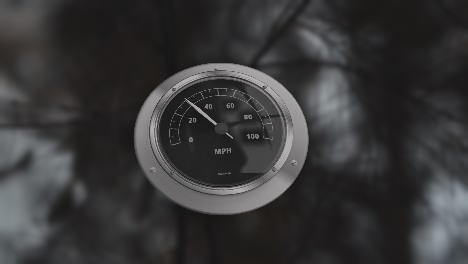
30 mph
